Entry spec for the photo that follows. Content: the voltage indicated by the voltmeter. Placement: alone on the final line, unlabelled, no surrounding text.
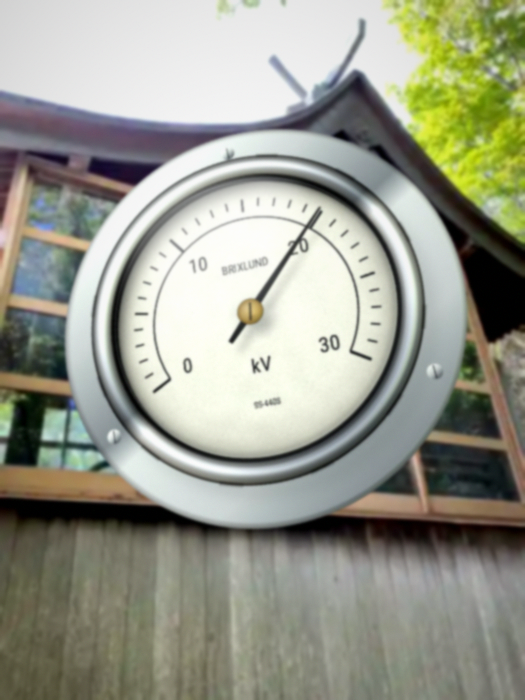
20 kV
